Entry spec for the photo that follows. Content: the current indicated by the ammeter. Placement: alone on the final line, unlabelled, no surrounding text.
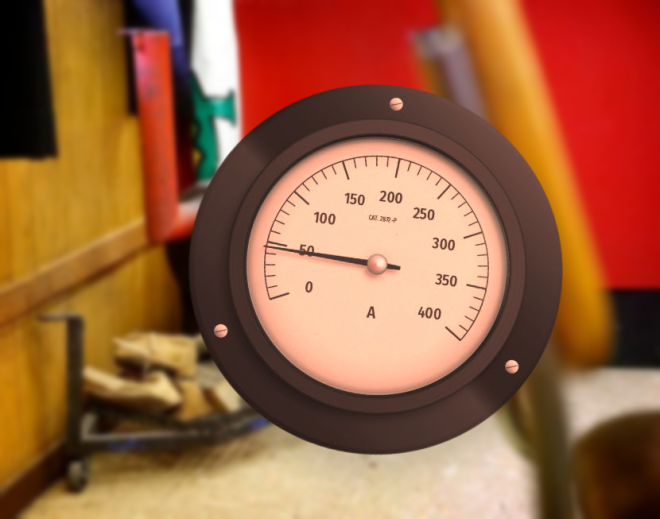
45 A
